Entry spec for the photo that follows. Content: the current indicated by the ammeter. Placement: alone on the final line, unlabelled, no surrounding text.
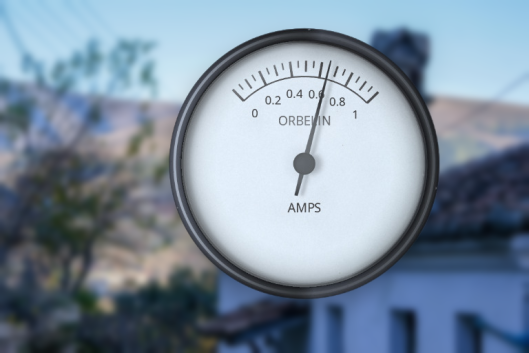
0.65 A
